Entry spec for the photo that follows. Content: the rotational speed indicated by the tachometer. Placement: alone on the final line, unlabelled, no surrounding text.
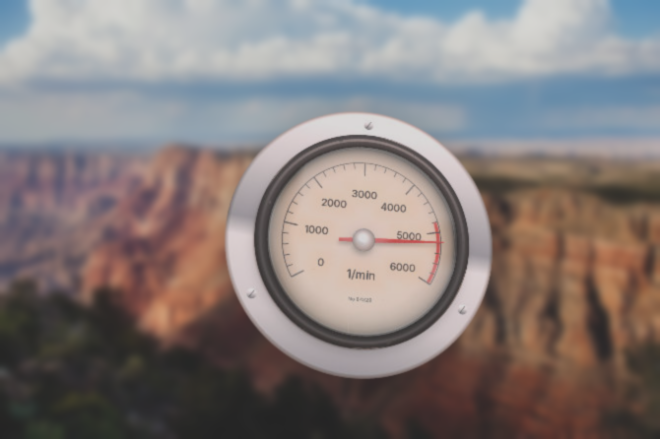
5200 rpm
